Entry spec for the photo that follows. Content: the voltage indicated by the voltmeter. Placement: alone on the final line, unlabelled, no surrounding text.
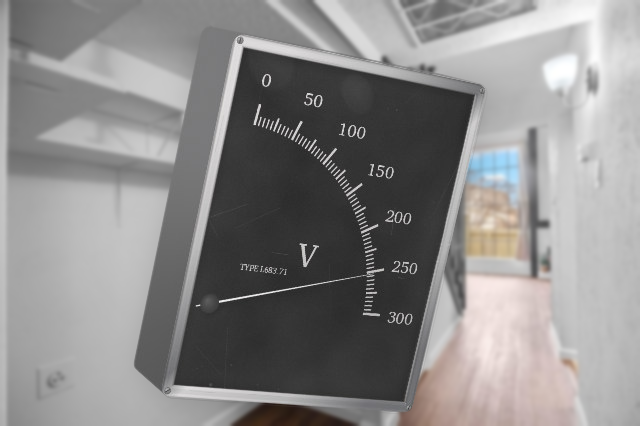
250 V
